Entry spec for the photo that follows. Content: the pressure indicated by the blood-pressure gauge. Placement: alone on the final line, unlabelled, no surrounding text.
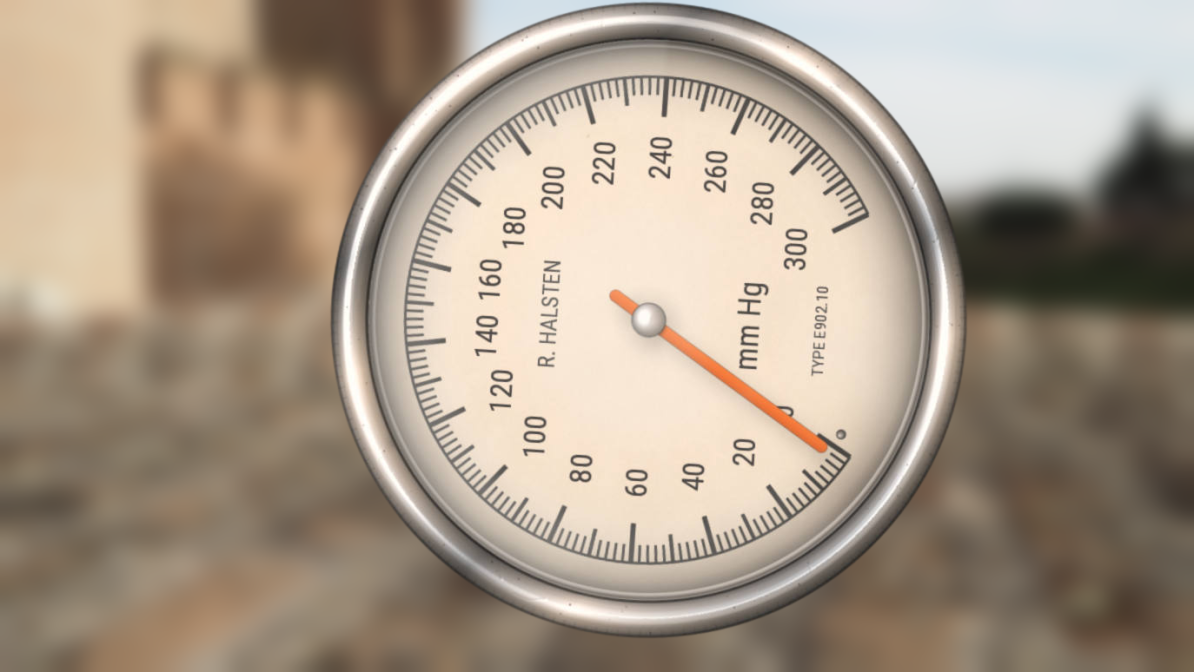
2 mmHg
